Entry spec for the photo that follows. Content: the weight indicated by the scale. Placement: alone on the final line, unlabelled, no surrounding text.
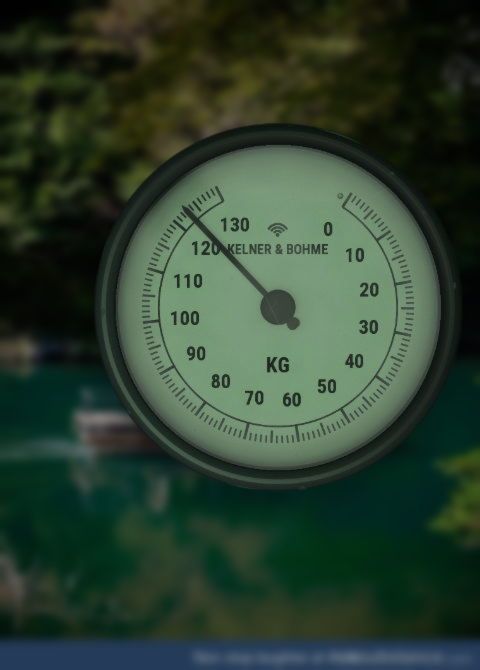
123 kg
